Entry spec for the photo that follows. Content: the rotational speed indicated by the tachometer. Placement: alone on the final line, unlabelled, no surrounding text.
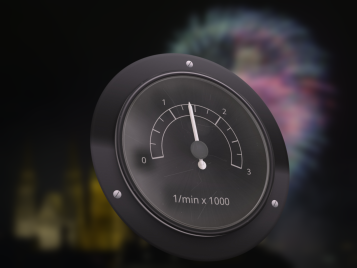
1375 rpm
